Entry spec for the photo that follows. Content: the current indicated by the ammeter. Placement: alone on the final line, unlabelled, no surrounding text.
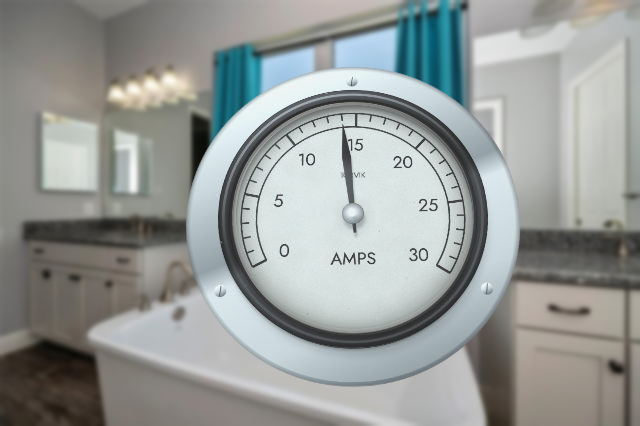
14 A
